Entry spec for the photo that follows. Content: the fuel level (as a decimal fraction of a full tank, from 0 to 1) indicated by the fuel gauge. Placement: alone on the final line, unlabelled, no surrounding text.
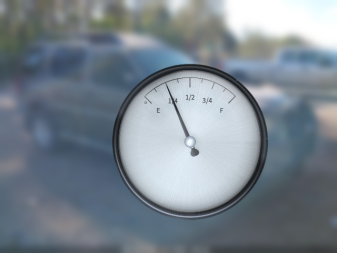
0.25
